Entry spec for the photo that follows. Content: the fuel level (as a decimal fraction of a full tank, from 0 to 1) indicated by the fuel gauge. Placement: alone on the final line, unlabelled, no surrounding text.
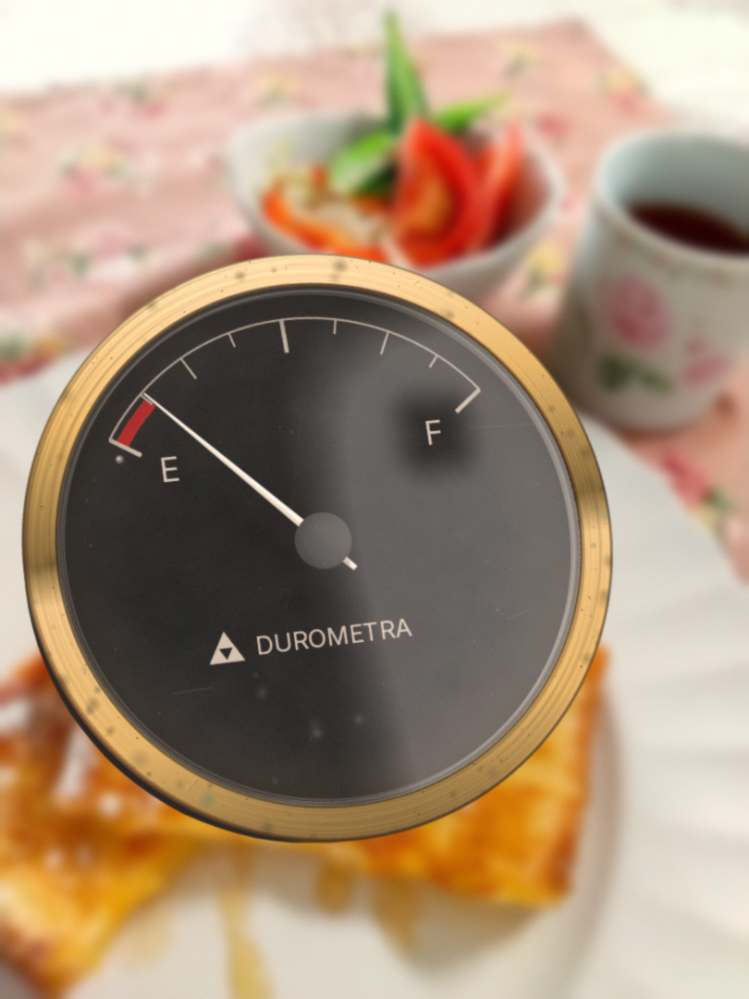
0.125
